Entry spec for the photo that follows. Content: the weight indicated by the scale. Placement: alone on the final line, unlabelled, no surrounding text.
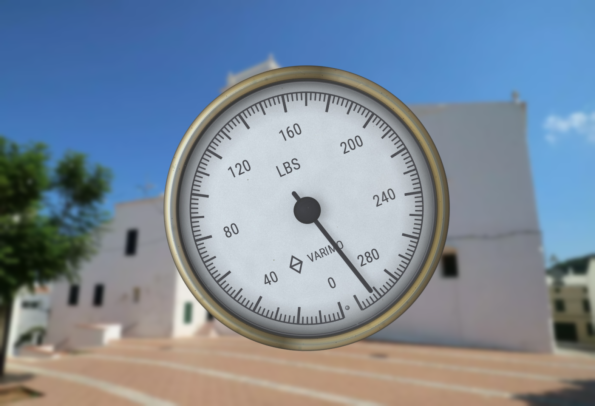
292 lb
